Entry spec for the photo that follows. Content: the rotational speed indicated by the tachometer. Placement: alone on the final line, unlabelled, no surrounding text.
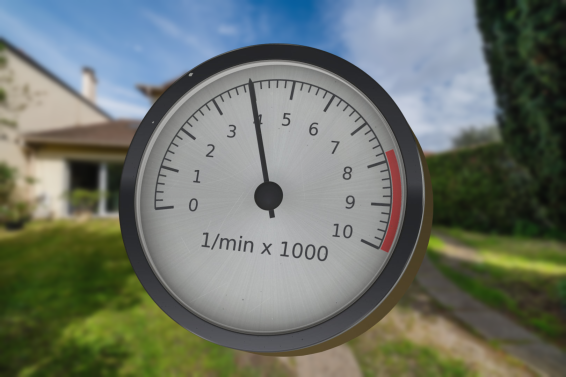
4000 rpm
